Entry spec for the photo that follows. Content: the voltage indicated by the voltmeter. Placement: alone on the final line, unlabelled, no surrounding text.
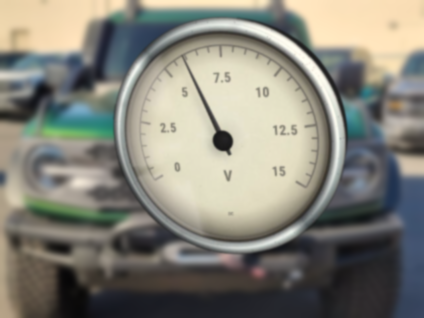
6 V
